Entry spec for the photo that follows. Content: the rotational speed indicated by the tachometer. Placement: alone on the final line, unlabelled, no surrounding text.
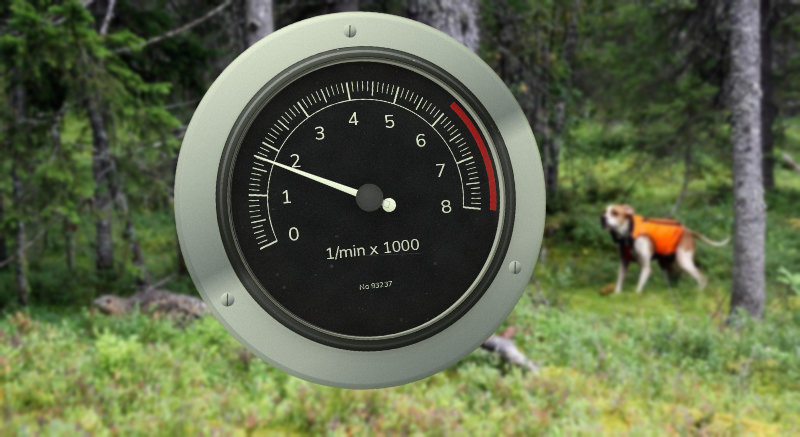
1700 rpm
